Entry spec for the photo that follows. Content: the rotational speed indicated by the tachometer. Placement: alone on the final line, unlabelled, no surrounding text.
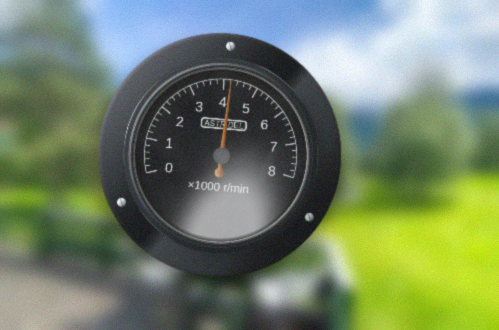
4200 rpm
